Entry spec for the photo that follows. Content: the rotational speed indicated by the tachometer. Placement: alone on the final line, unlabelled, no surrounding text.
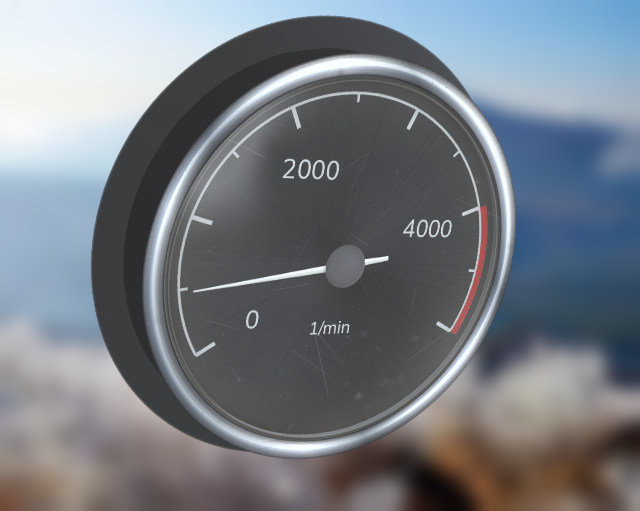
500 rpm
